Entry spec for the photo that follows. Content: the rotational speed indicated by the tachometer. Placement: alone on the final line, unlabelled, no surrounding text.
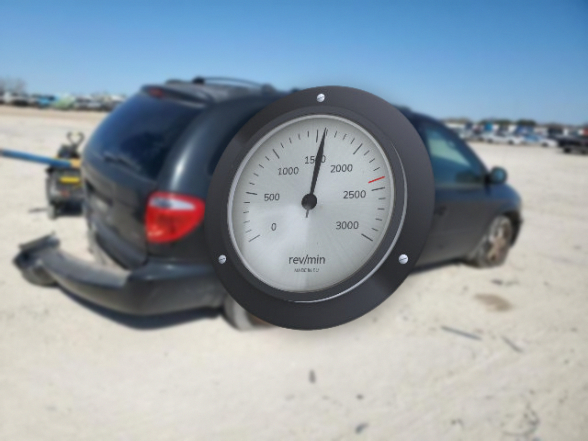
1600 rpm
